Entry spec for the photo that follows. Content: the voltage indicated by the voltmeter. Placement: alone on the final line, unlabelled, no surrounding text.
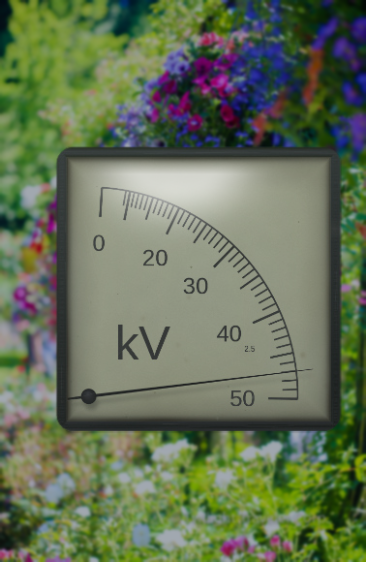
47 kV
